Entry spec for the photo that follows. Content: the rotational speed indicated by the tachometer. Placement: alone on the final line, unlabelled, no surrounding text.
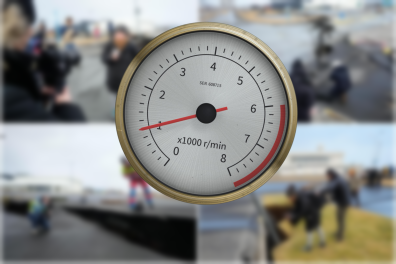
1000 rpm
